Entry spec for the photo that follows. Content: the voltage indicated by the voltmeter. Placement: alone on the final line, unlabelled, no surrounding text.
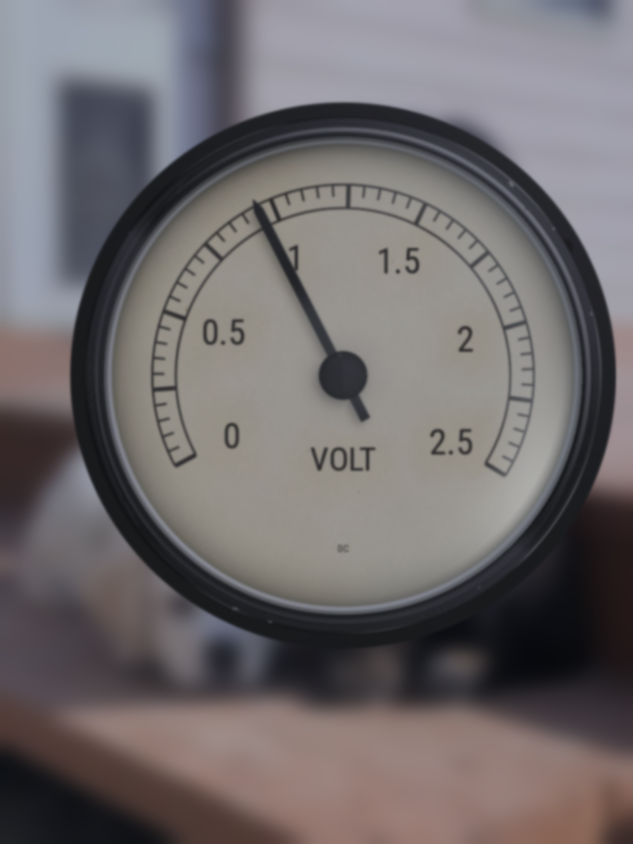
0.95 V
